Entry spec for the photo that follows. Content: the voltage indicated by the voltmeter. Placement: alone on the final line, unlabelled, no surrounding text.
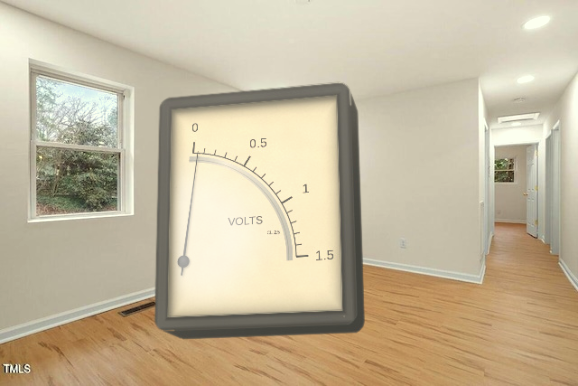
0.05 V
